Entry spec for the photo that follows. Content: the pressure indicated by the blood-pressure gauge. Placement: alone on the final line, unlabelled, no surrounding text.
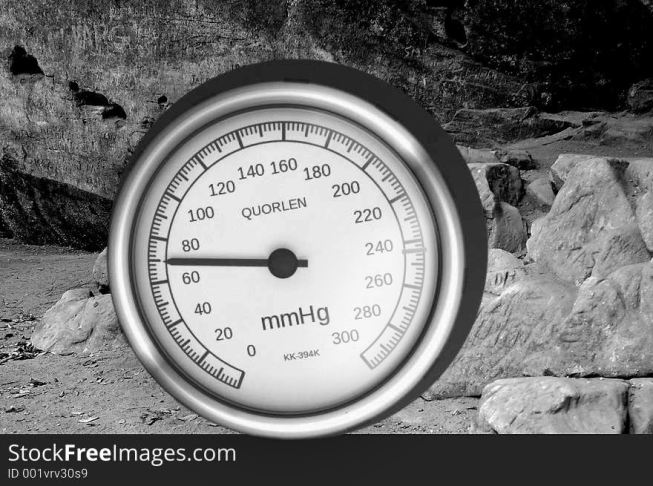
70 mmHg
